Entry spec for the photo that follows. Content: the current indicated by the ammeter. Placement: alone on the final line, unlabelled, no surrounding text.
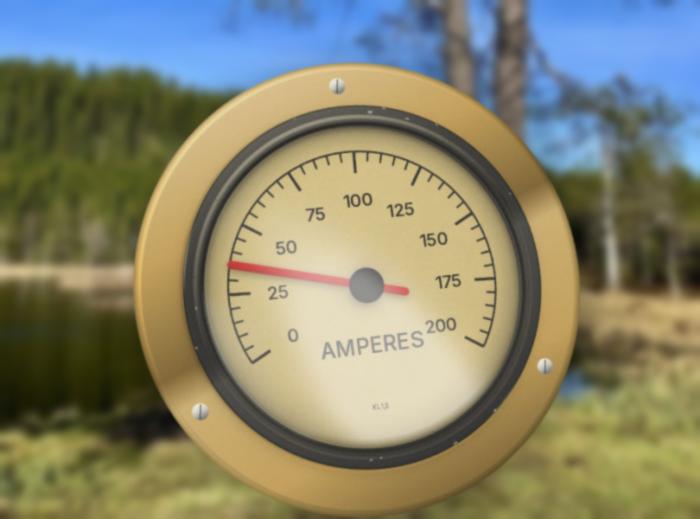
35 A
